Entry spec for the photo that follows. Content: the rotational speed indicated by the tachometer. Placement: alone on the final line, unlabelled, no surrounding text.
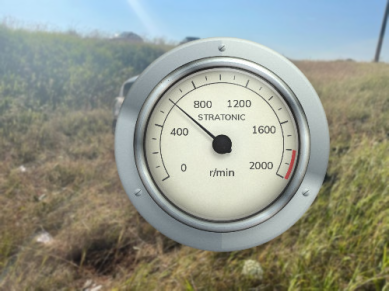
600 rpm
